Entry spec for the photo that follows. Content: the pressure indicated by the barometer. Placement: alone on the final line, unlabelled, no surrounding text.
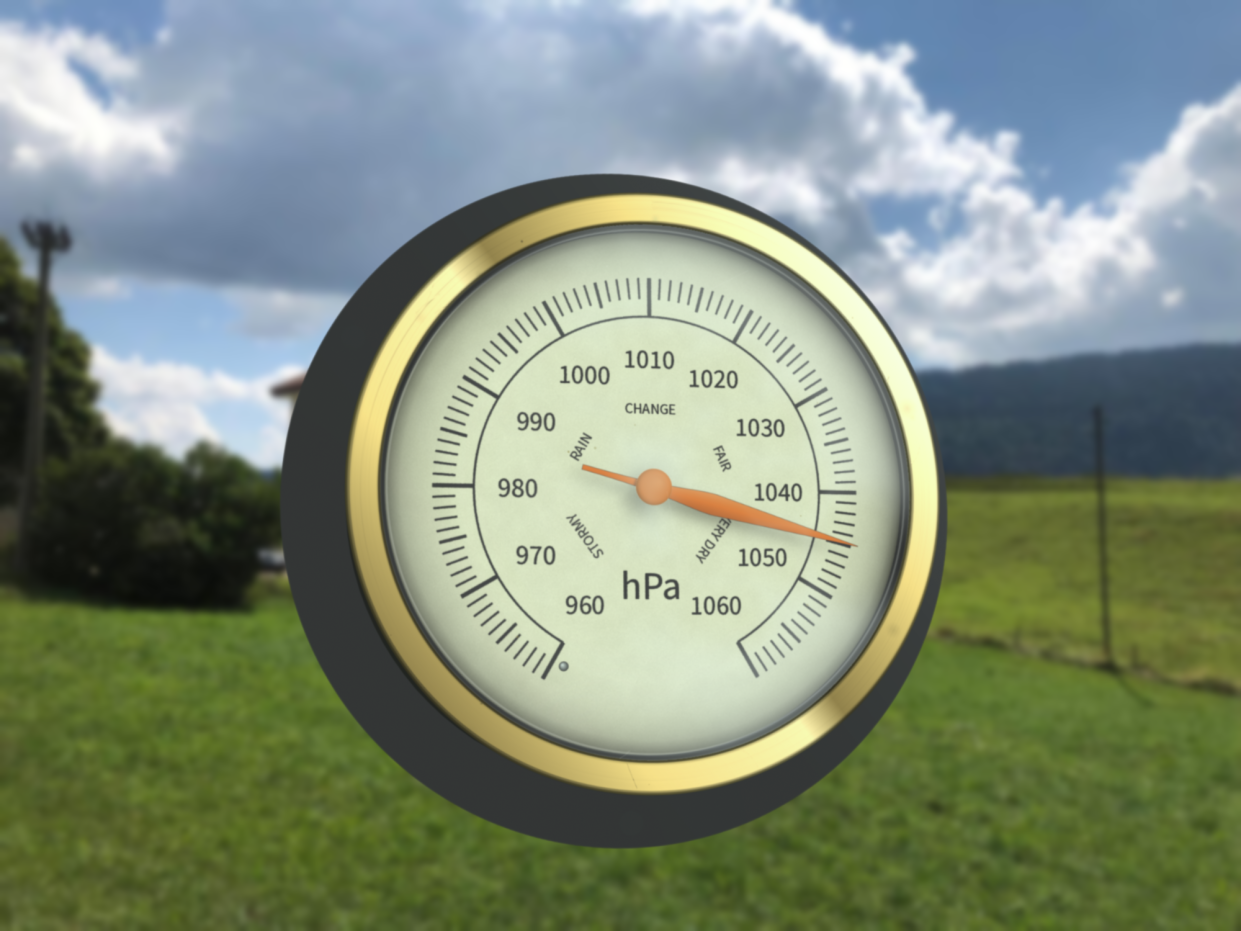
1045 hPa
